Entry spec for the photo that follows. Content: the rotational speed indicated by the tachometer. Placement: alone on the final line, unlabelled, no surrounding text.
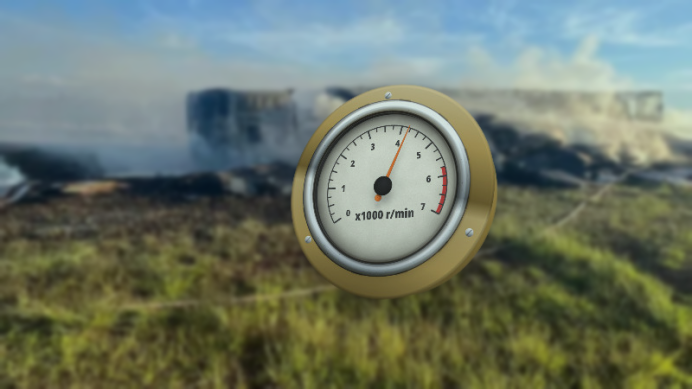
4250 rpm
